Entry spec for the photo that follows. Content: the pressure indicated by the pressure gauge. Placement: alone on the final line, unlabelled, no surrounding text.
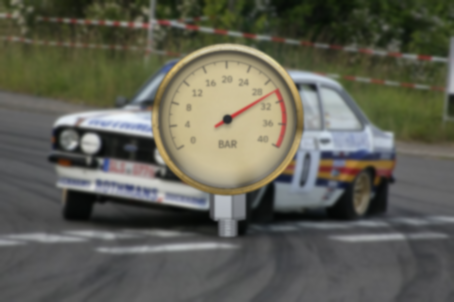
30 bar
